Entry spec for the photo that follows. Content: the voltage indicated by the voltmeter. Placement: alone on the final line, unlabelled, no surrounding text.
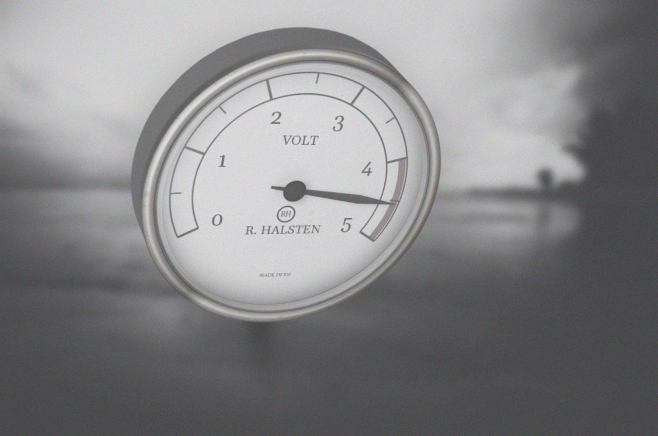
4.5 V
